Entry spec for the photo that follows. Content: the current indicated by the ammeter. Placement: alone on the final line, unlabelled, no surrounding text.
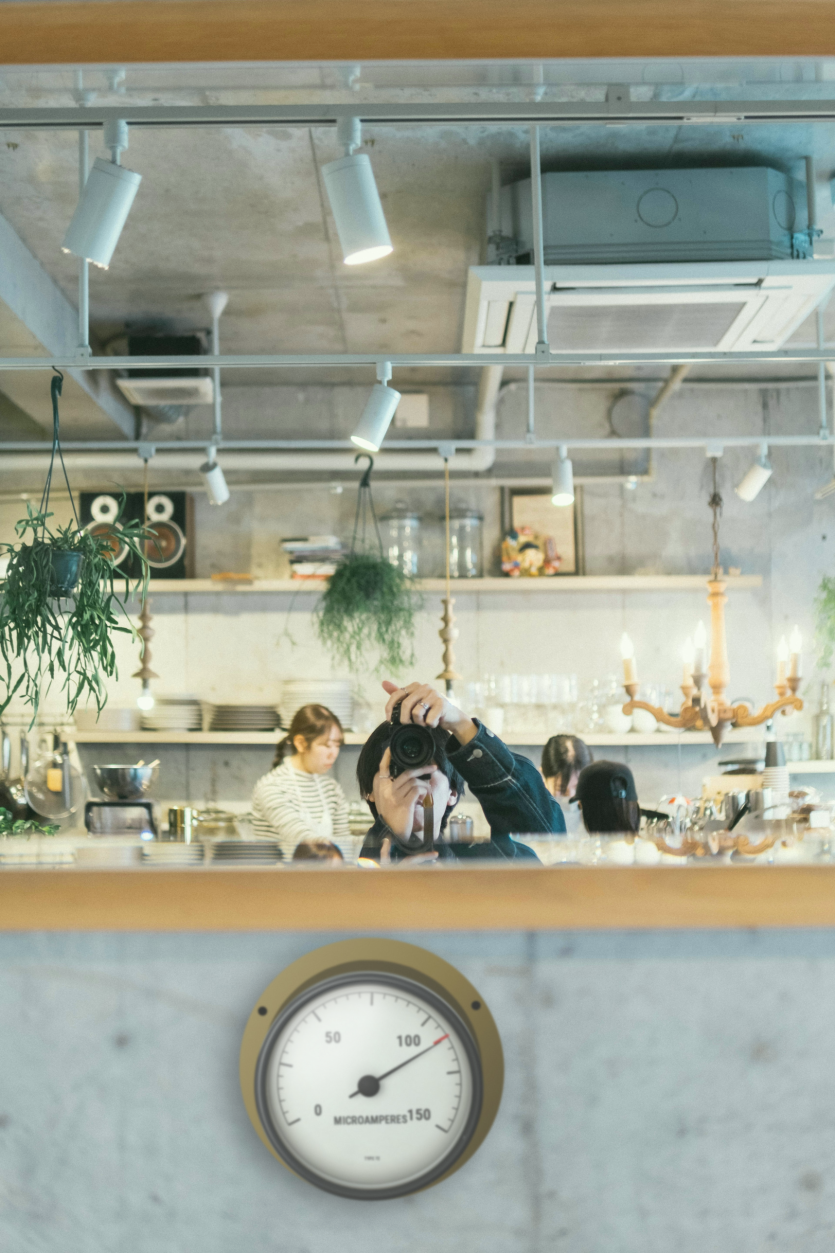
110 µA
